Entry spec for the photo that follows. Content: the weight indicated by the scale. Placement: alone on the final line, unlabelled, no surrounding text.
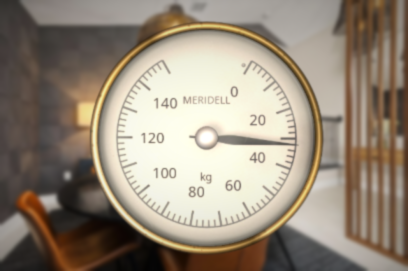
32 kg
